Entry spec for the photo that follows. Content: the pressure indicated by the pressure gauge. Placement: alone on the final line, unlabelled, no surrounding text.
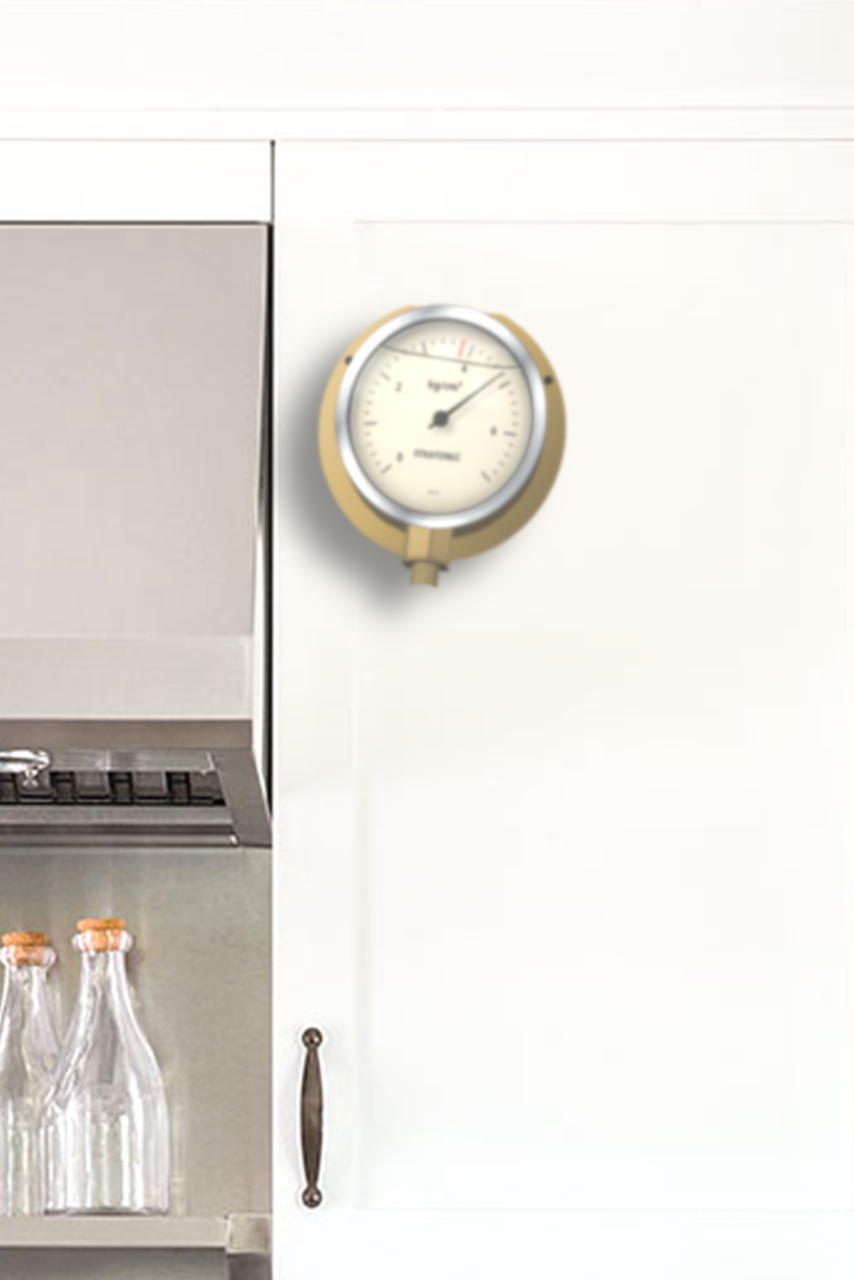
4.8 kg/cm²
